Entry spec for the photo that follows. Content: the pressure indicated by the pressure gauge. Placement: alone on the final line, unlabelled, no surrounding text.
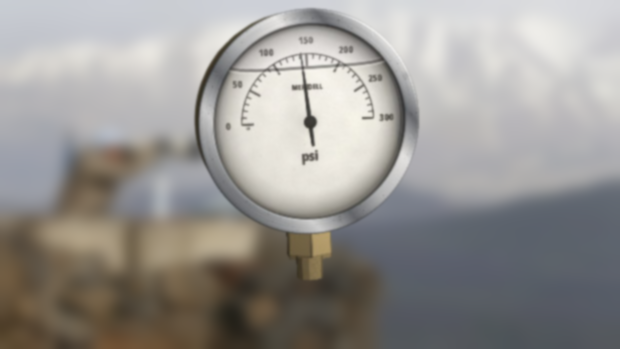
140 psi
